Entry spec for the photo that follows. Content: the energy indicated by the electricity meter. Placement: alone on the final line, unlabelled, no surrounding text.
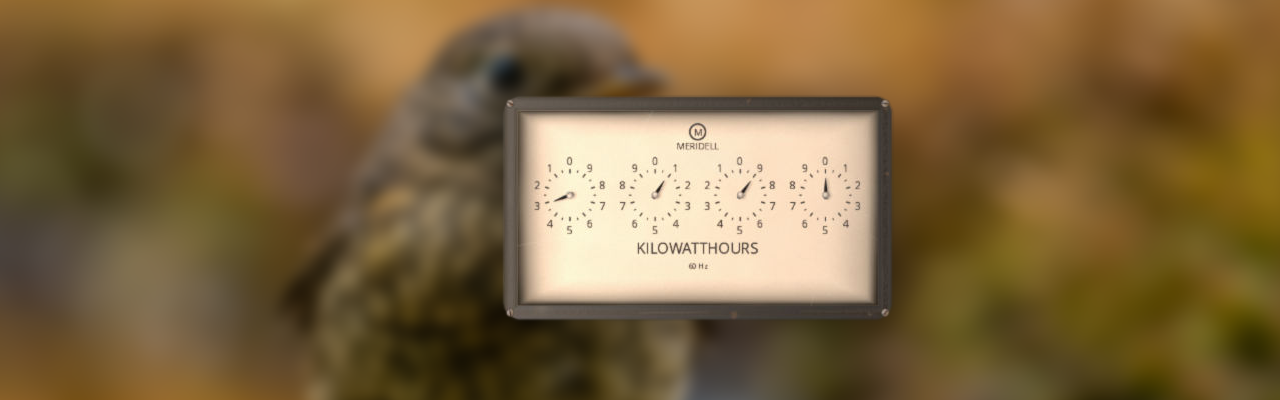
3090 kWh
